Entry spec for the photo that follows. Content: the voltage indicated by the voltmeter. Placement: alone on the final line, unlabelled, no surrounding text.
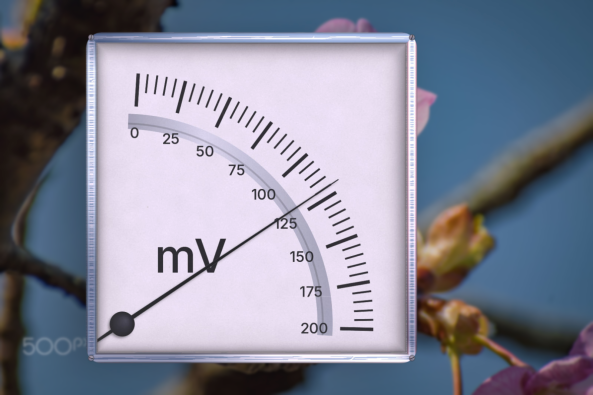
120 mV
